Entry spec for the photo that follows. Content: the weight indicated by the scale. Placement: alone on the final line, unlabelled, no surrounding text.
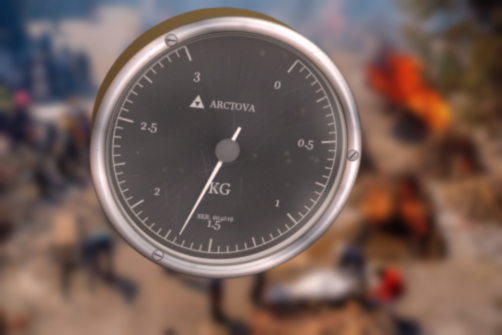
1.7 kg
